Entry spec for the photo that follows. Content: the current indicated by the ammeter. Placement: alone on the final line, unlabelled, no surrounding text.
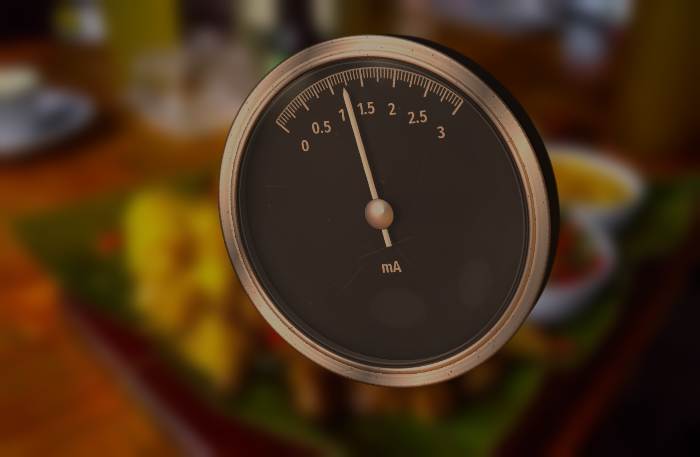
1.25 mA
